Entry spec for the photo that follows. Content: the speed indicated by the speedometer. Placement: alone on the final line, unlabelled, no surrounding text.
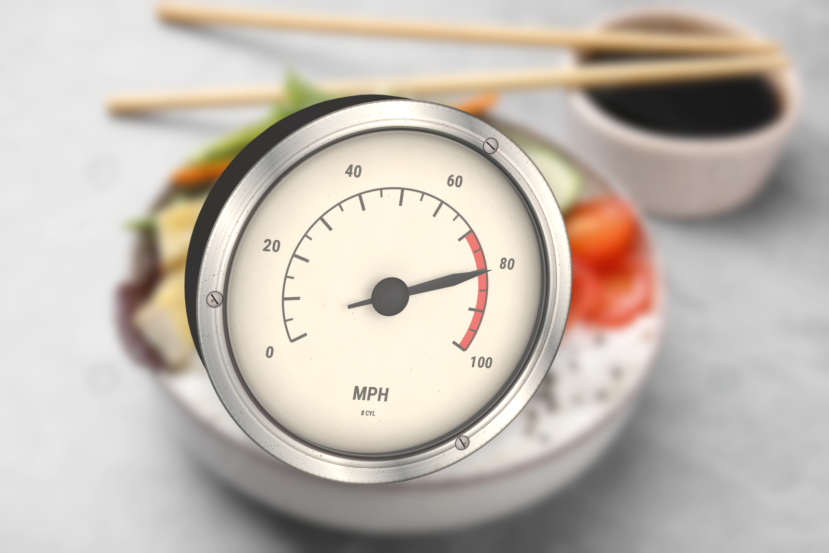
80 mph
